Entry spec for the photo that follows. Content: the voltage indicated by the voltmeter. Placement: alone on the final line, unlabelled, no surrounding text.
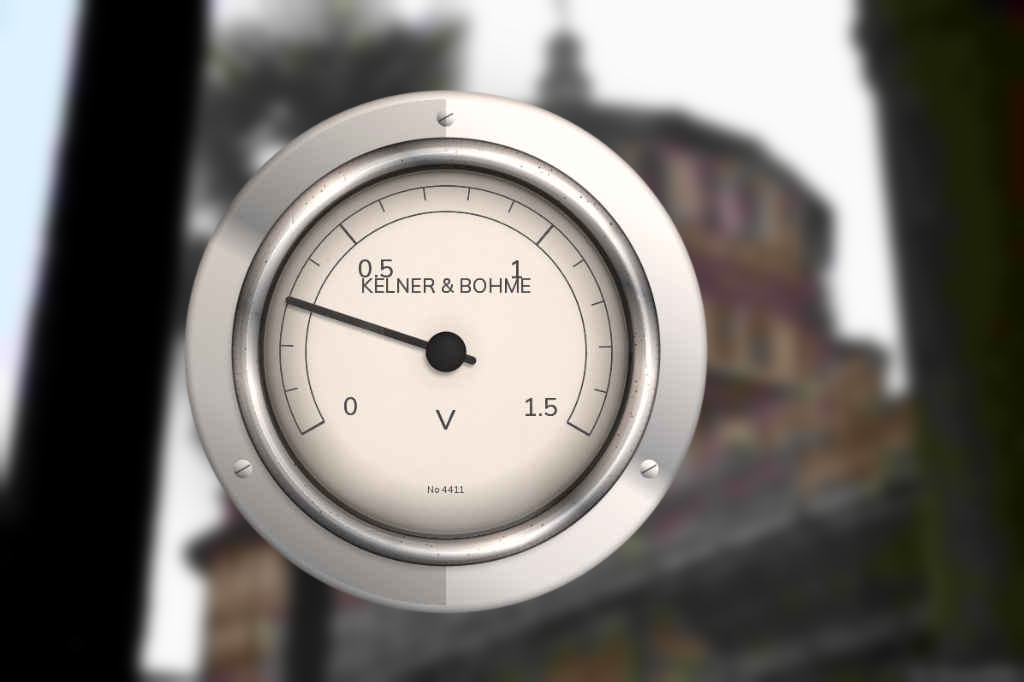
0.3 V
